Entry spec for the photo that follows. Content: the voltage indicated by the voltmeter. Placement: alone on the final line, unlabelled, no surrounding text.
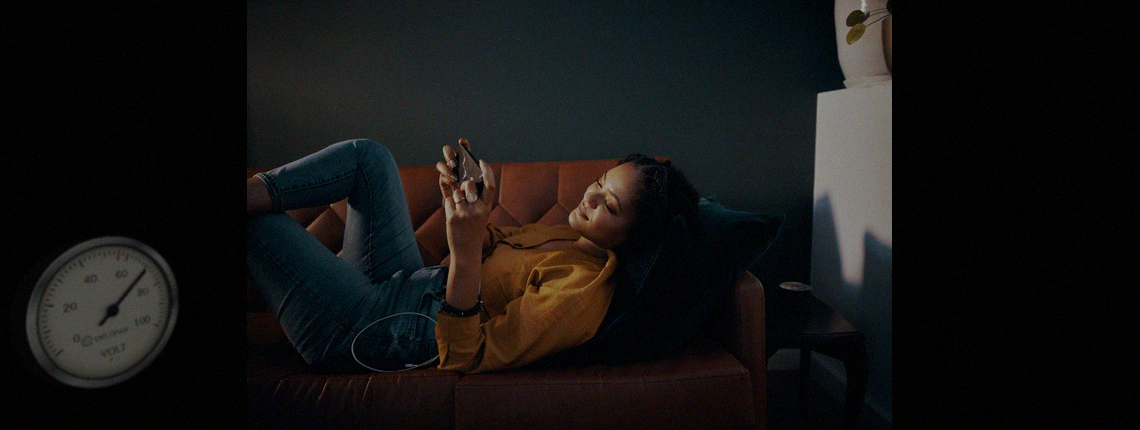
70 V
